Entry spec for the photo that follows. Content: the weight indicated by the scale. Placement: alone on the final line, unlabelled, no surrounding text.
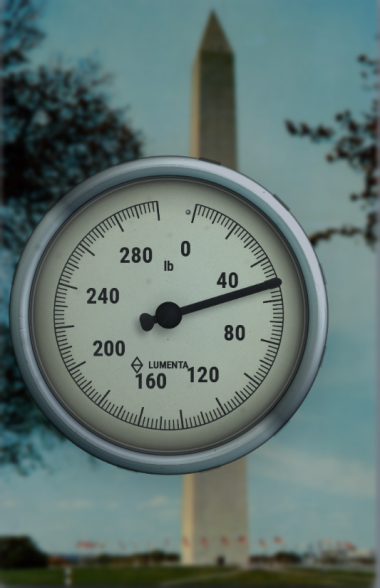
52 lb
